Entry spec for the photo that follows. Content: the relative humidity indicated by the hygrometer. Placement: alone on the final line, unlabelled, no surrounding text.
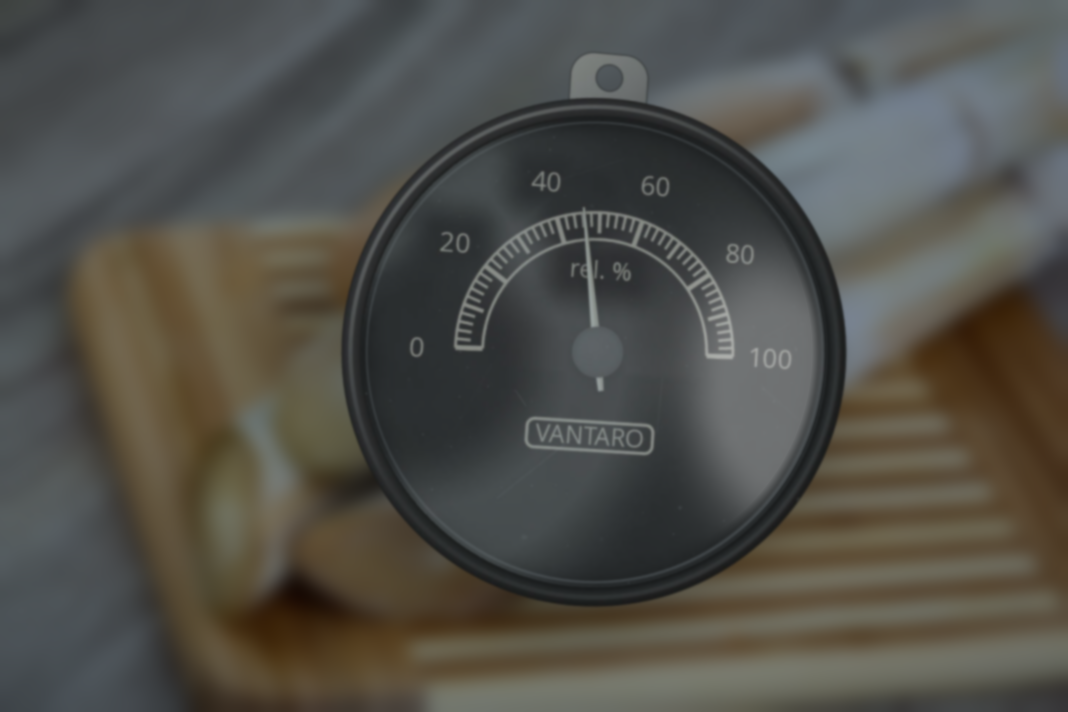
46 %
